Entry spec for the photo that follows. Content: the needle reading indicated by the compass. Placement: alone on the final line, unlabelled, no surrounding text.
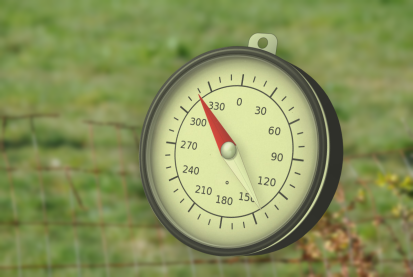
320 °
